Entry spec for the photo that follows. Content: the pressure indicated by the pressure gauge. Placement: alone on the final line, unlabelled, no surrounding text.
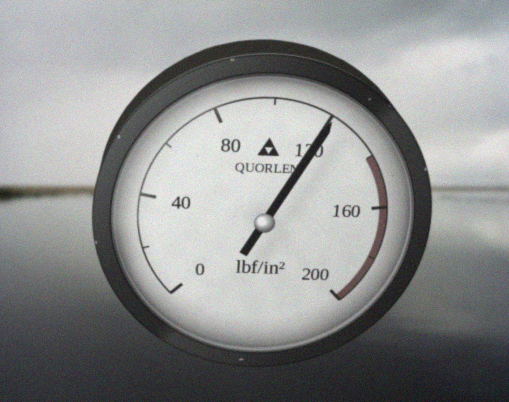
120 psi
